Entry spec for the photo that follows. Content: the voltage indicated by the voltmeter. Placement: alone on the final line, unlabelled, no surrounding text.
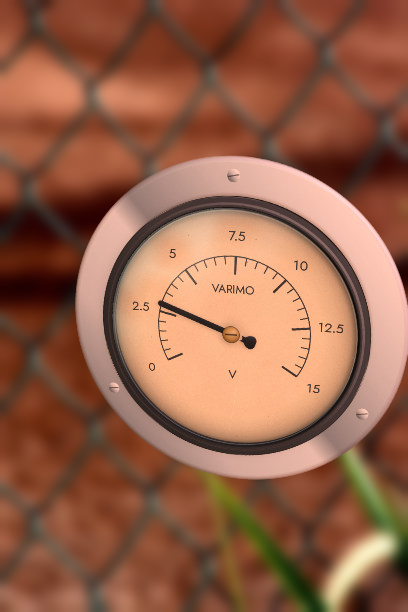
3 V
